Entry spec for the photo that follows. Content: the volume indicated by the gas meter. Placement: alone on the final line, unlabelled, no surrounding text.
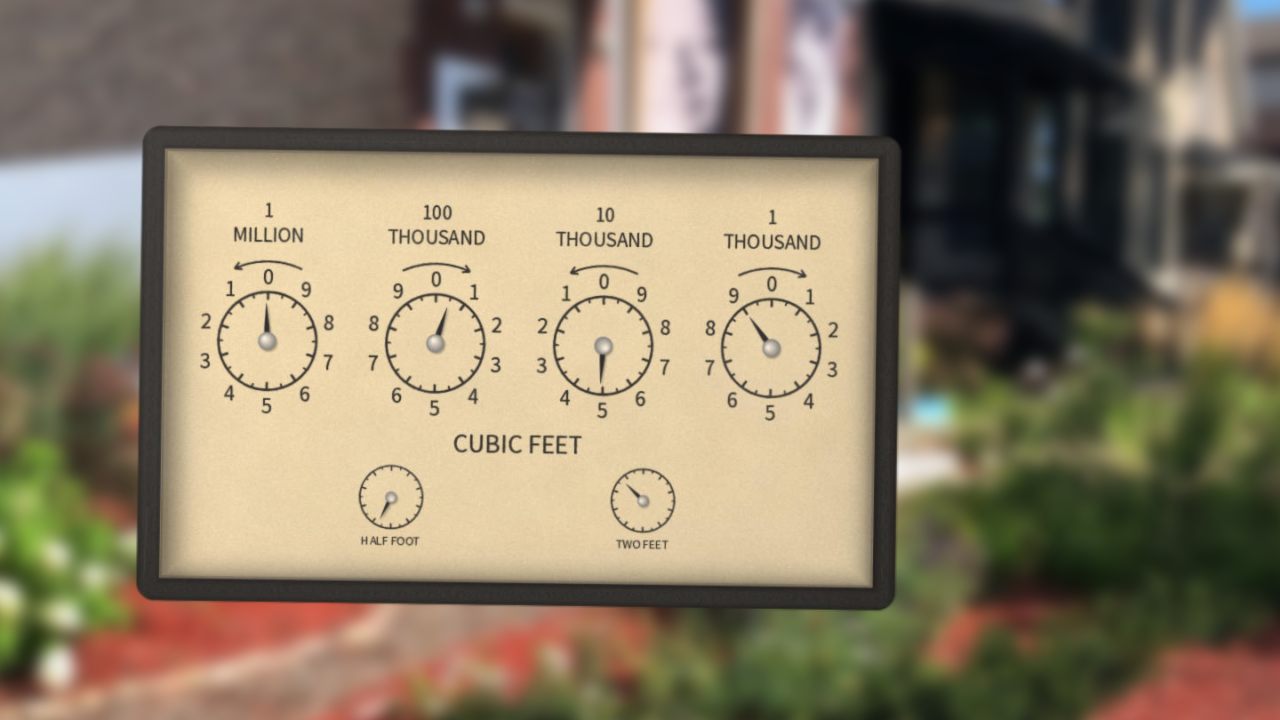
4900 ft³
